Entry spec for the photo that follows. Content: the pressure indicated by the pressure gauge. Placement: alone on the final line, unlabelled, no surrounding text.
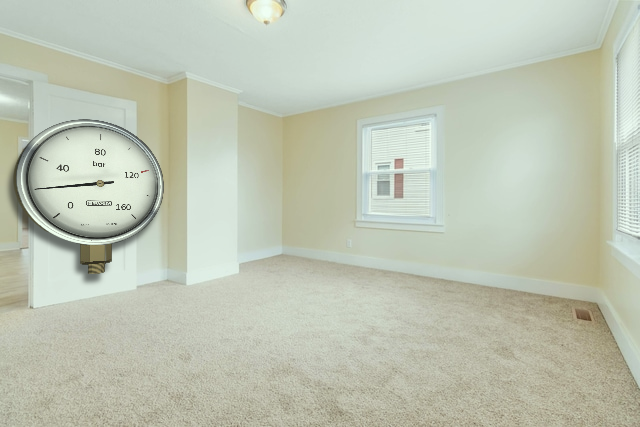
20 bar
